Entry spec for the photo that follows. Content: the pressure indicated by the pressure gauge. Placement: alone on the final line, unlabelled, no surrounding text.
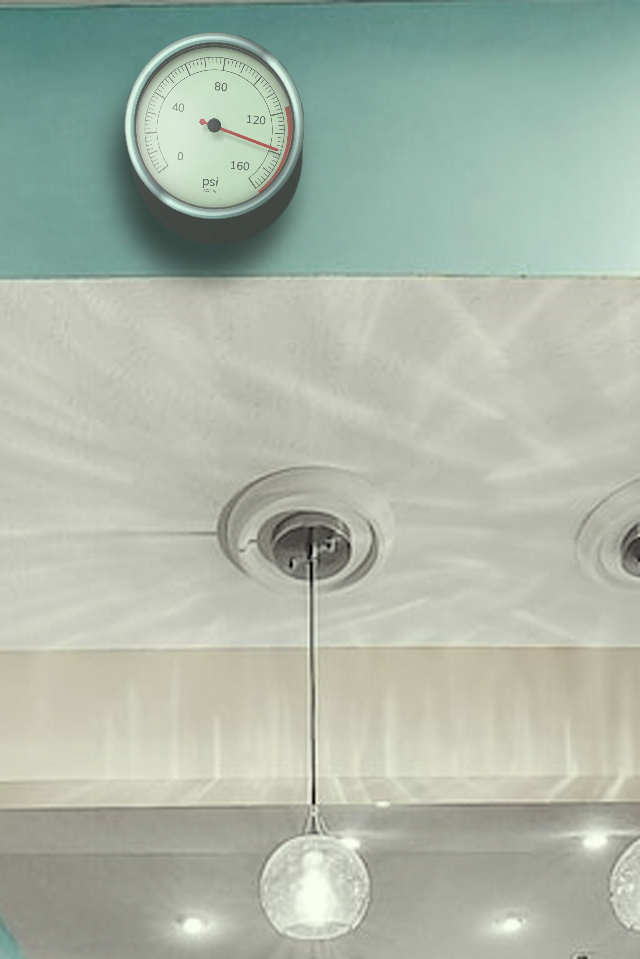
140 psi
